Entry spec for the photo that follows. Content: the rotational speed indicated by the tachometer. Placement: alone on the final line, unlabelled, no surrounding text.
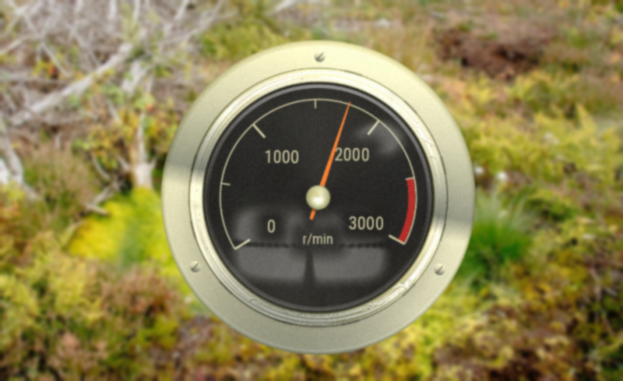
1750 rpm
